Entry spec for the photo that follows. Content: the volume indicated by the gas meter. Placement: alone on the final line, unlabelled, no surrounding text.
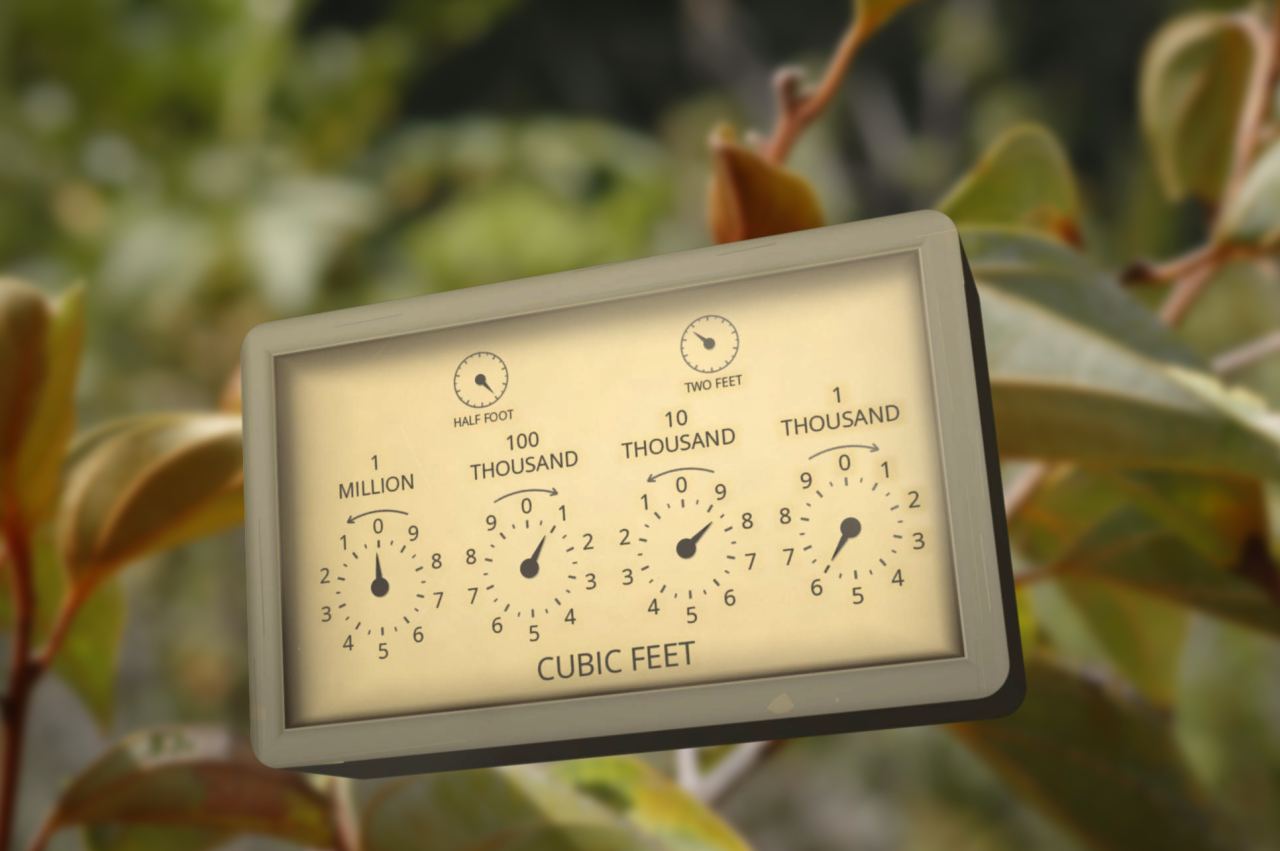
8600 ft³
